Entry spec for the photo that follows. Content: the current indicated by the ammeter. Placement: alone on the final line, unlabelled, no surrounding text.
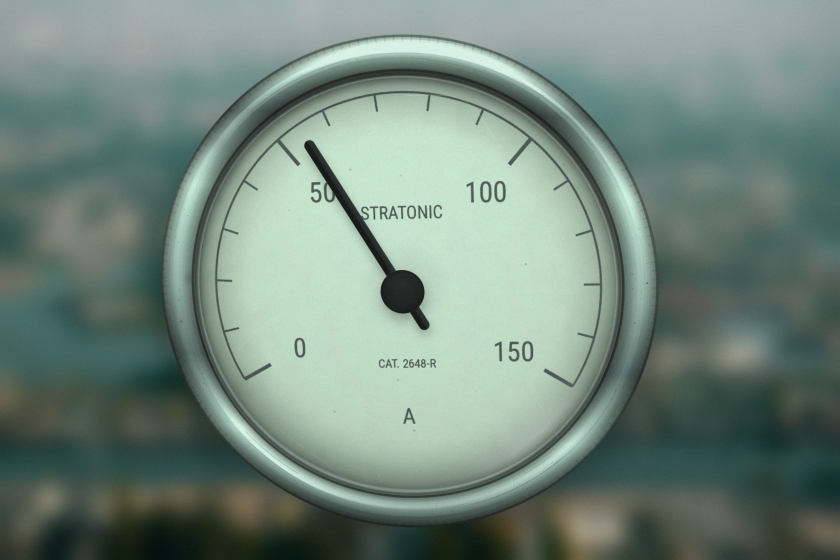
55 A
